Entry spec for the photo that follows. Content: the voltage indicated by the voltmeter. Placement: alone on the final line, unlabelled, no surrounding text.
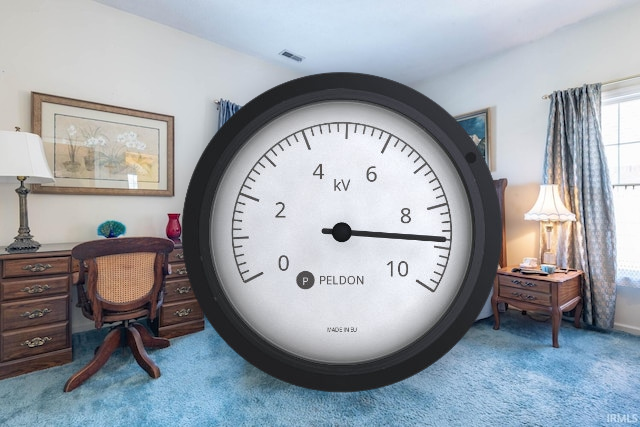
8.8 kV
